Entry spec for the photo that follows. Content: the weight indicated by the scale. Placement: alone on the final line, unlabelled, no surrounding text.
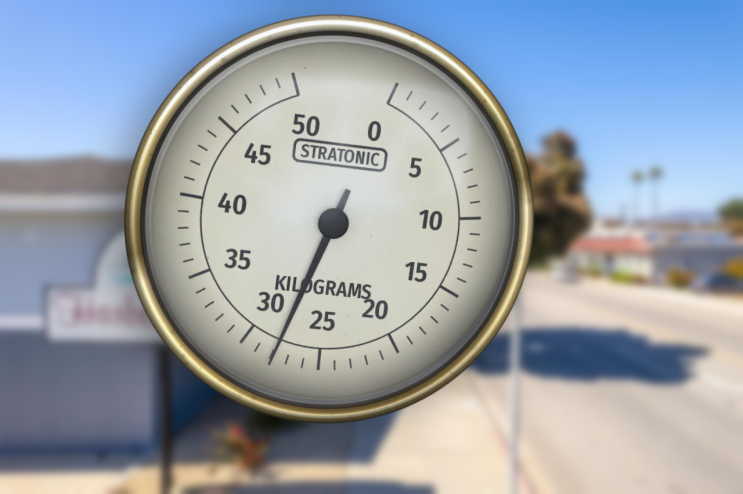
28 kg
